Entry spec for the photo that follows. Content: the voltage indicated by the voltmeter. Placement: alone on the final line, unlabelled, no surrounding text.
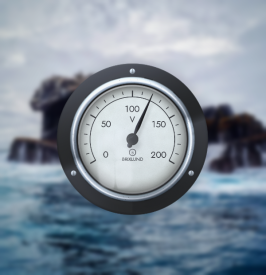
120 V
